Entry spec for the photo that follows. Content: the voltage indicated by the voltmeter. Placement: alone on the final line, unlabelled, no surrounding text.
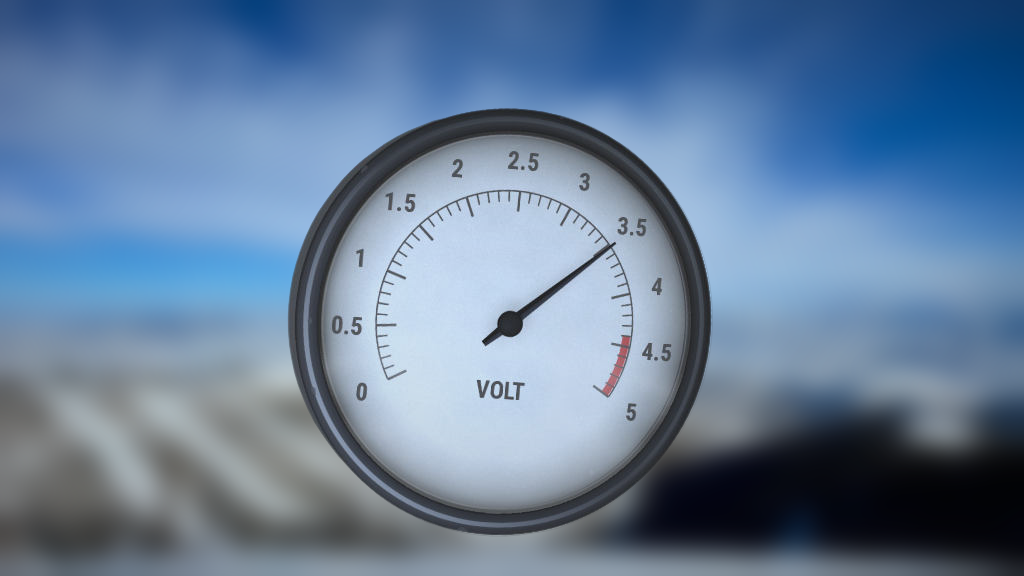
3.5 V
